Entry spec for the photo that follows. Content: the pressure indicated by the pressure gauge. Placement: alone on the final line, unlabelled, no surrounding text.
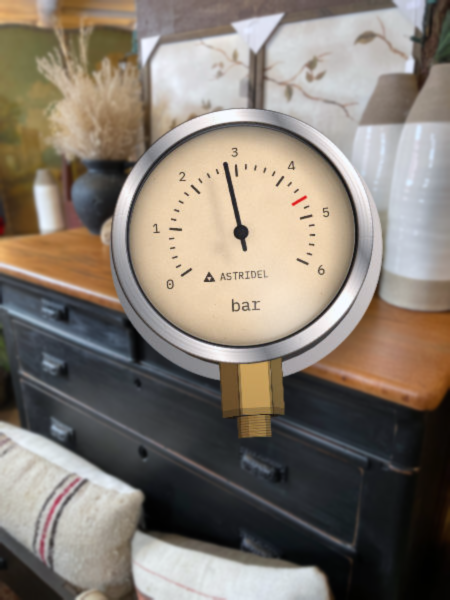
2.8 bar
